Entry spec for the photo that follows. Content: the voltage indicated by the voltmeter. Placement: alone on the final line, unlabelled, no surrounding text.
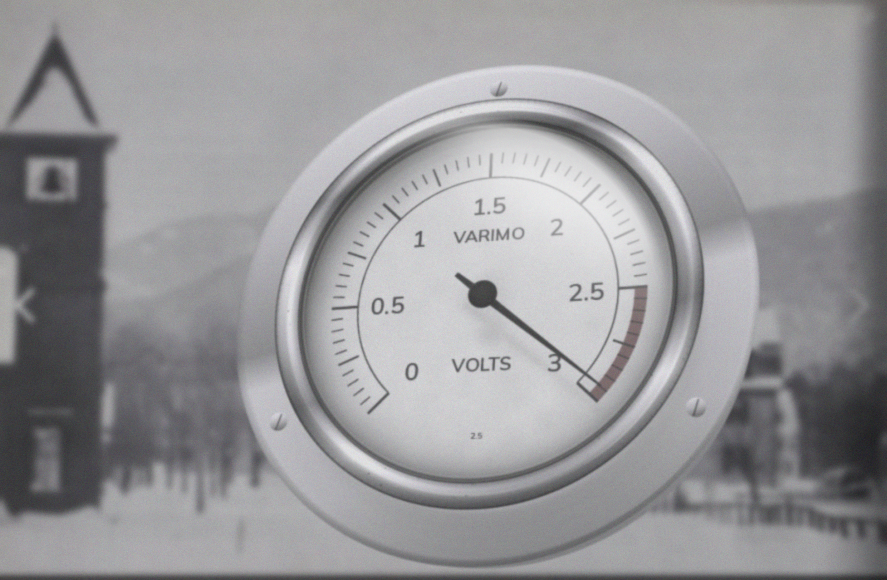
2.95 V
